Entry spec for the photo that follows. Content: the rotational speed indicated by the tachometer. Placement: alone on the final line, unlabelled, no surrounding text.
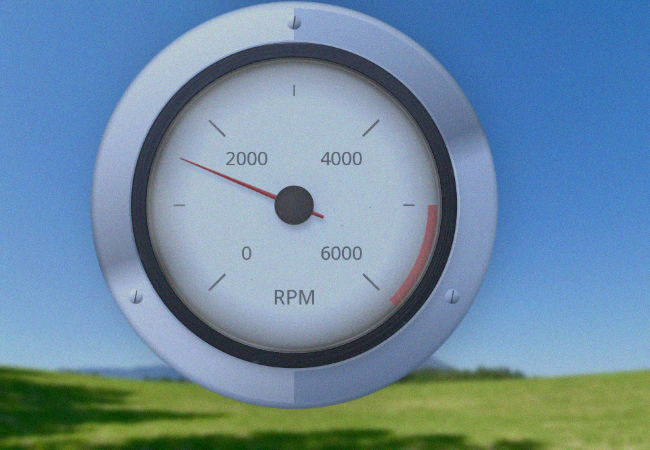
1500 rpm
